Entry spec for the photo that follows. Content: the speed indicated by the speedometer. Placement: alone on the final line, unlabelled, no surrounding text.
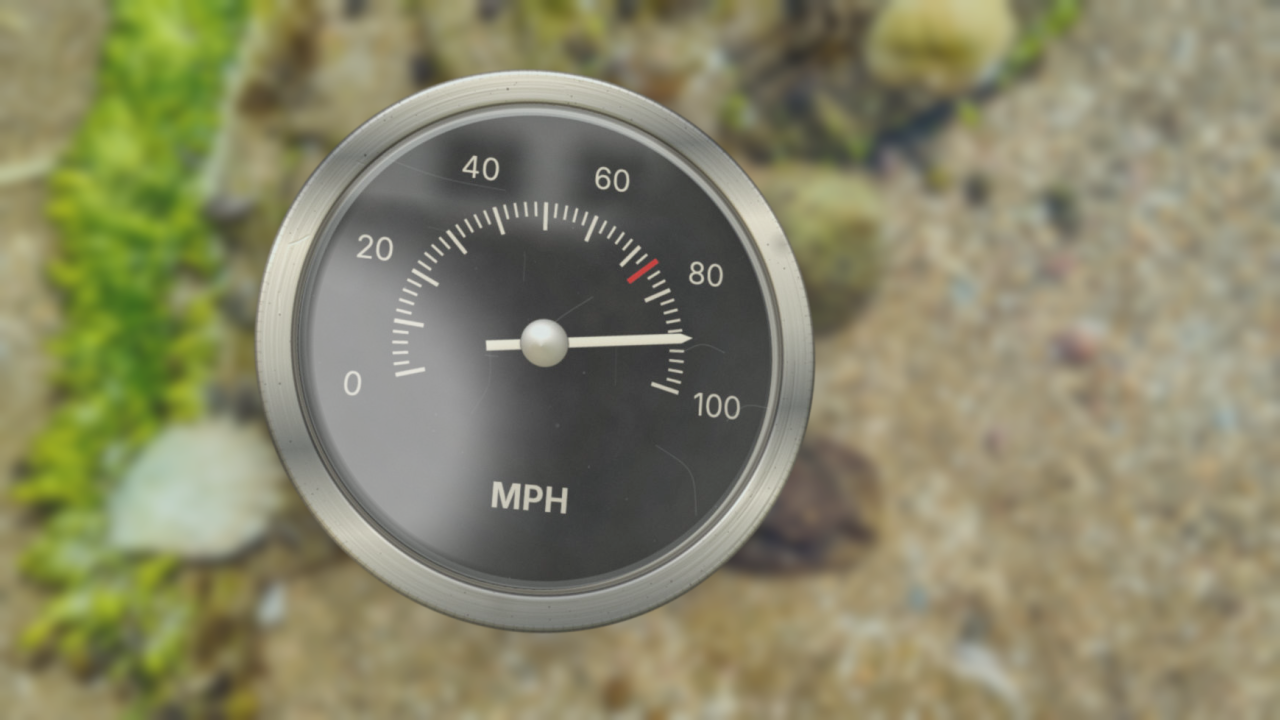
90 mph
